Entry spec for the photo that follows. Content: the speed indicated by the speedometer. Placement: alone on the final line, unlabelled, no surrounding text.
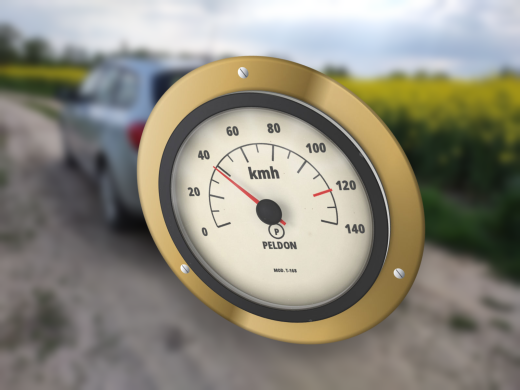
40 km/h
